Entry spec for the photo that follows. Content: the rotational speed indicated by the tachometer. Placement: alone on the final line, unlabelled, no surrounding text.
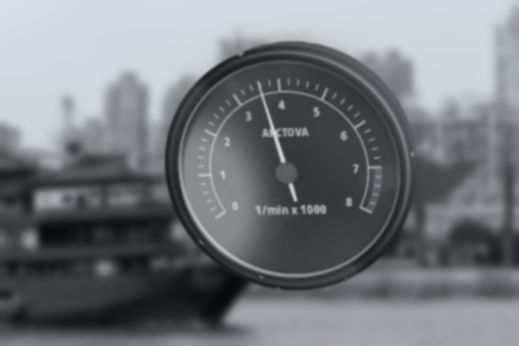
3600 rpm
